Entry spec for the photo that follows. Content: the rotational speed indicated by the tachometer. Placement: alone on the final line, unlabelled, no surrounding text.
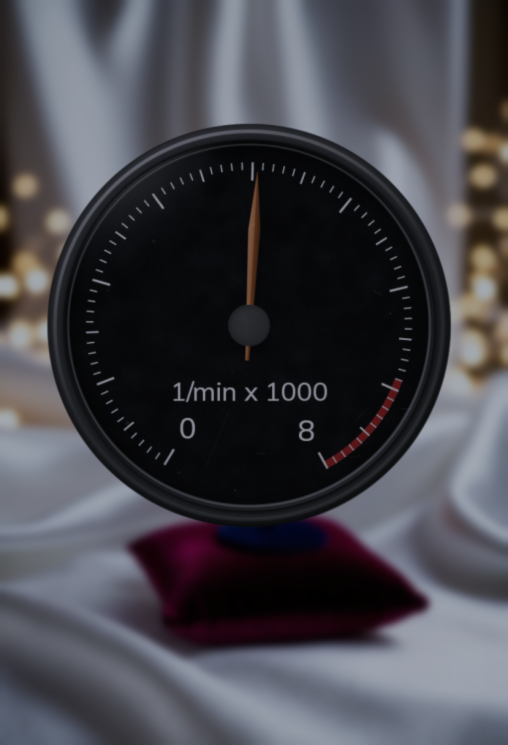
4050 rpm
